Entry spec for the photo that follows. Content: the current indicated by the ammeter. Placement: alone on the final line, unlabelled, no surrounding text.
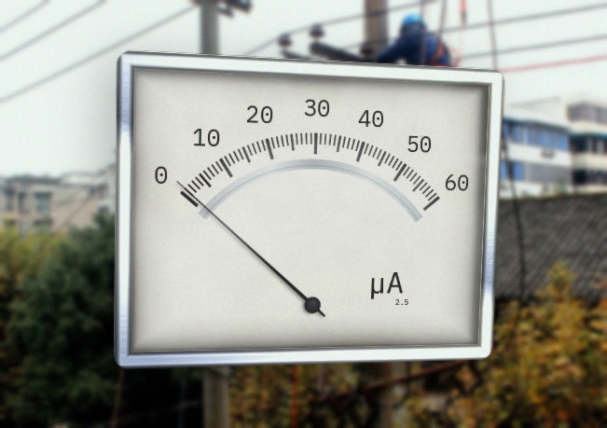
1 µA
